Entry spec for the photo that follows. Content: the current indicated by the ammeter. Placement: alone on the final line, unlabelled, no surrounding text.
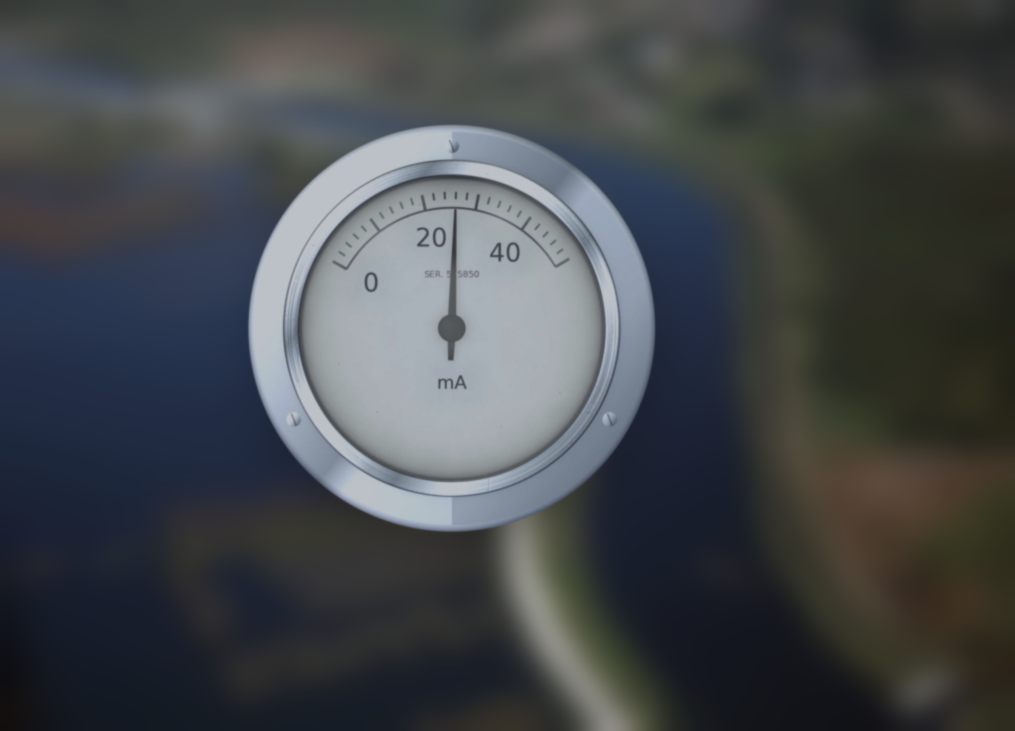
26 mA
